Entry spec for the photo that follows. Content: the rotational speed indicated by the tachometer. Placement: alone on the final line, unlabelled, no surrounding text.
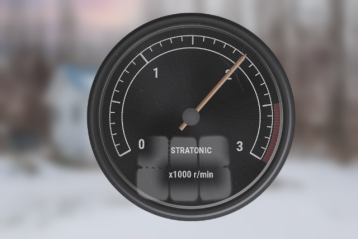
2000 rpm
